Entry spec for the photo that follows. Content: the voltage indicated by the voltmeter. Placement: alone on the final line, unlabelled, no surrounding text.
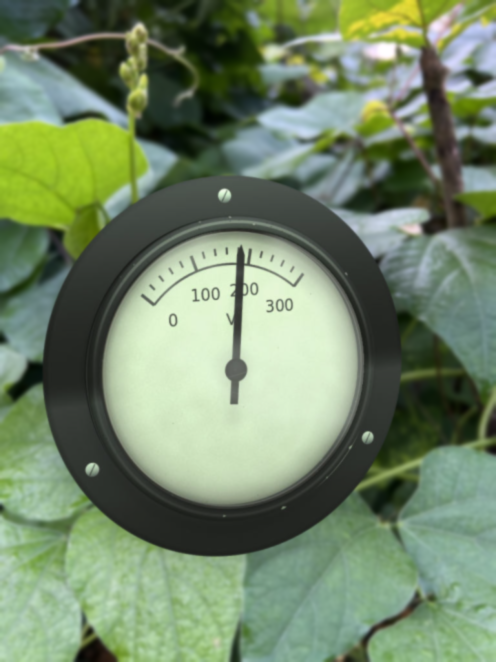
180 V
